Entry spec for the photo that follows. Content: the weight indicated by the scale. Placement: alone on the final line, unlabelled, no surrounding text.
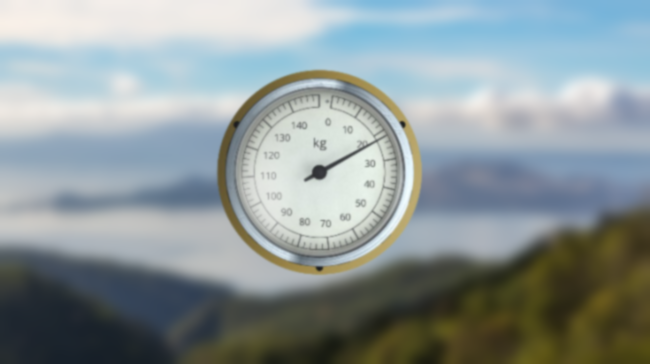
22 kg
